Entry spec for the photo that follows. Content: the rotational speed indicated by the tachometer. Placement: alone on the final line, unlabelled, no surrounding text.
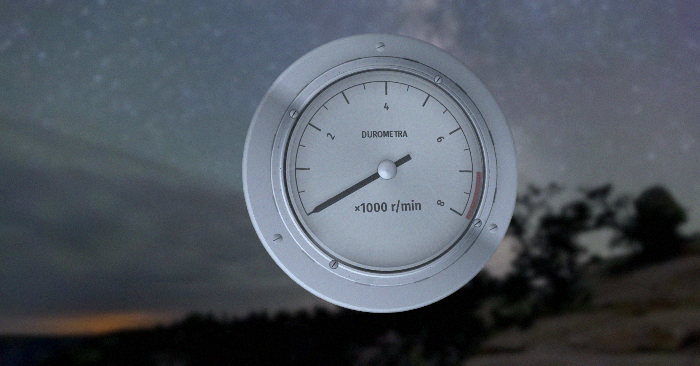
0 rpm
